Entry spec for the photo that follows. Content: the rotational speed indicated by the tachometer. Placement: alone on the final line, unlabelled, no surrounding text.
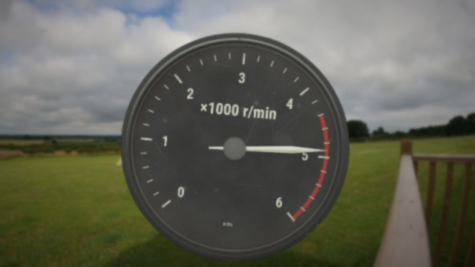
4900 rpm
